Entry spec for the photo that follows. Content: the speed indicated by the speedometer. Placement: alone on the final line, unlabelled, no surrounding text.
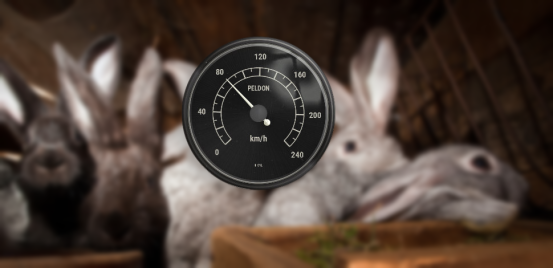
80 km/h
